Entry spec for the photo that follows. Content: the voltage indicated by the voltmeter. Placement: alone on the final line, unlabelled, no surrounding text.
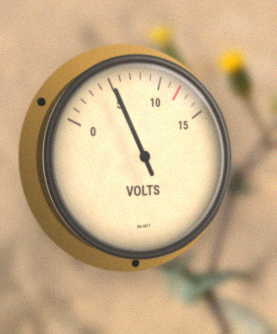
5 V
